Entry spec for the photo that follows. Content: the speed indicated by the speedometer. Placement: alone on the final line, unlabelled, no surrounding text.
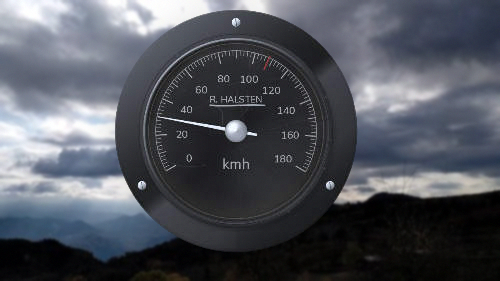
30 km/h
